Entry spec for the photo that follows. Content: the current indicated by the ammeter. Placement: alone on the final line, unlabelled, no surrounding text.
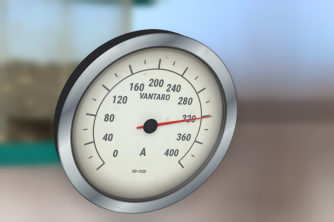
320 A
